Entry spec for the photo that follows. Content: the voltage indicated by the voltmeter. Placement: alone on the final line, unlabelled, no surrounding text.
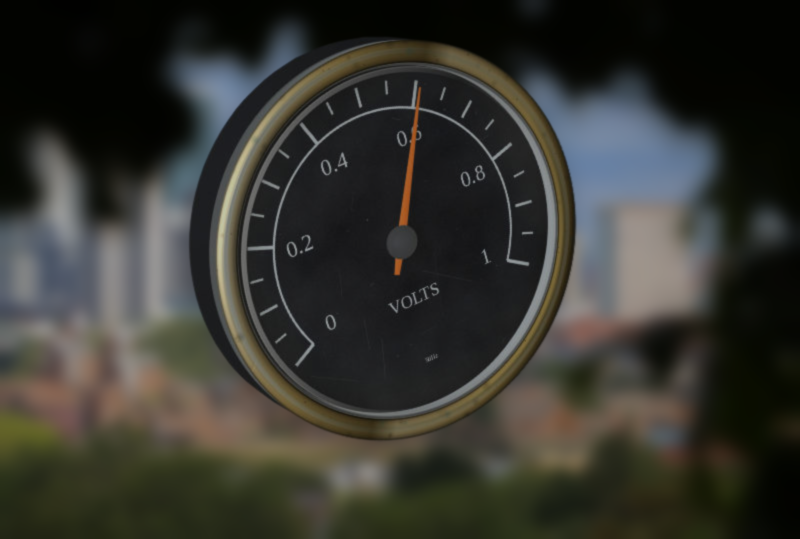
0.6 V
